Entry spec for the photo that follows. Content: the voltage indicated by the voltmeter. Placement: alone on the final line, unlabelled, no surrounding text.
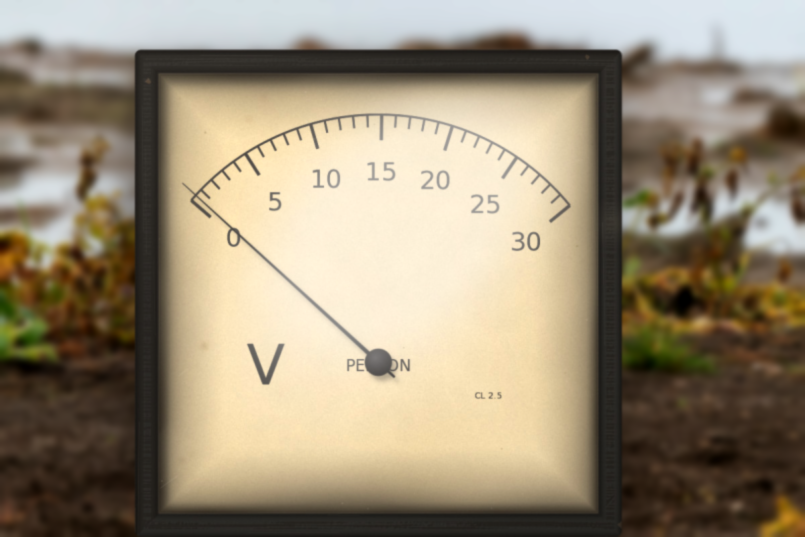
0.5 V
